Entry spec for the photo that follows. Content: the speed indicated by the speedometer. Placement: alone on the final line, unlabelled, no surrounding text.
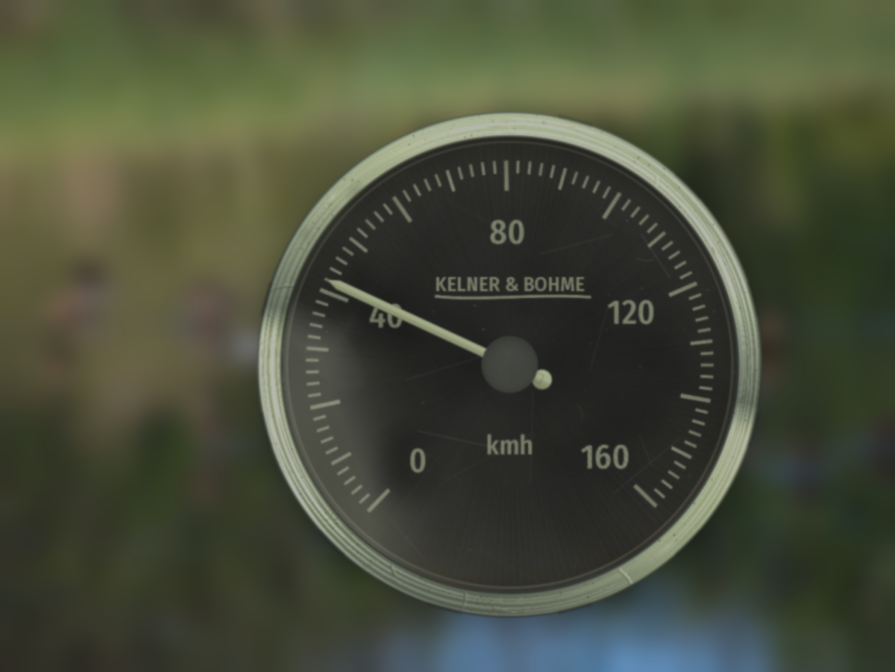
42 km/h
